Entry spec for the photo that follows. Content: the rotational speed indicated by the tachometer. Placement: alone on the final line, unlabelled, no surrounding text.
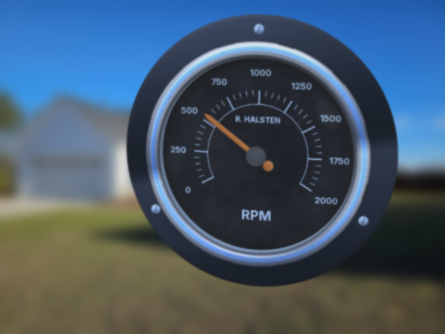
550 rpm
